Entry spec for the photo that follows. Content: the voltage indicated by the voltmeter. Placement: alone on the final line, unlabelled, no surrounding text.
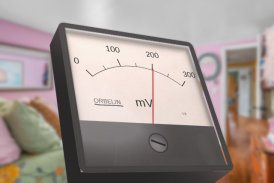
200 mV
